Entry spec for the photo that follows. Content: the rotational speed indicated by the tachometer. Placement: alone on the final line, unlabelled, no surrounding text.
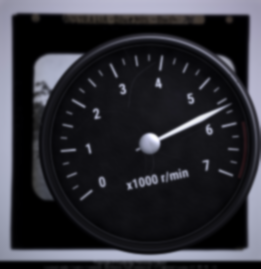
5625 rpm
